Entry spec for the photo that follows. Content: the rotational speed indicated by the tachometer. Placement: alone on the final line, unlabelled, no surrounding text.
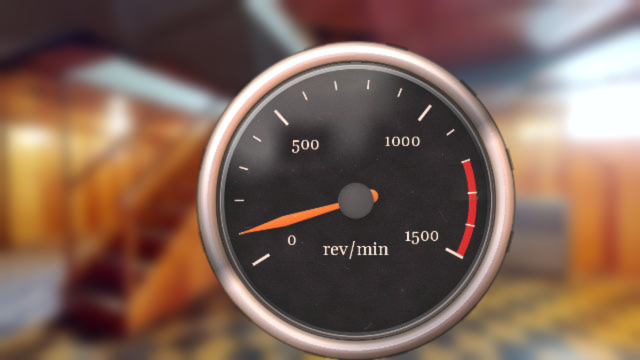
100 rpm
